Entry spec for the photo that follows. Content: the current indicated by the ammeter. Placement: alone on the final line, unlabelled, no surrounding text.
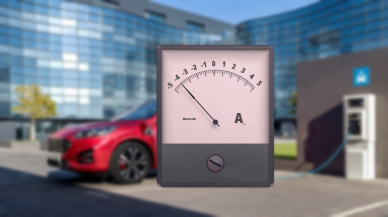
-4 A
